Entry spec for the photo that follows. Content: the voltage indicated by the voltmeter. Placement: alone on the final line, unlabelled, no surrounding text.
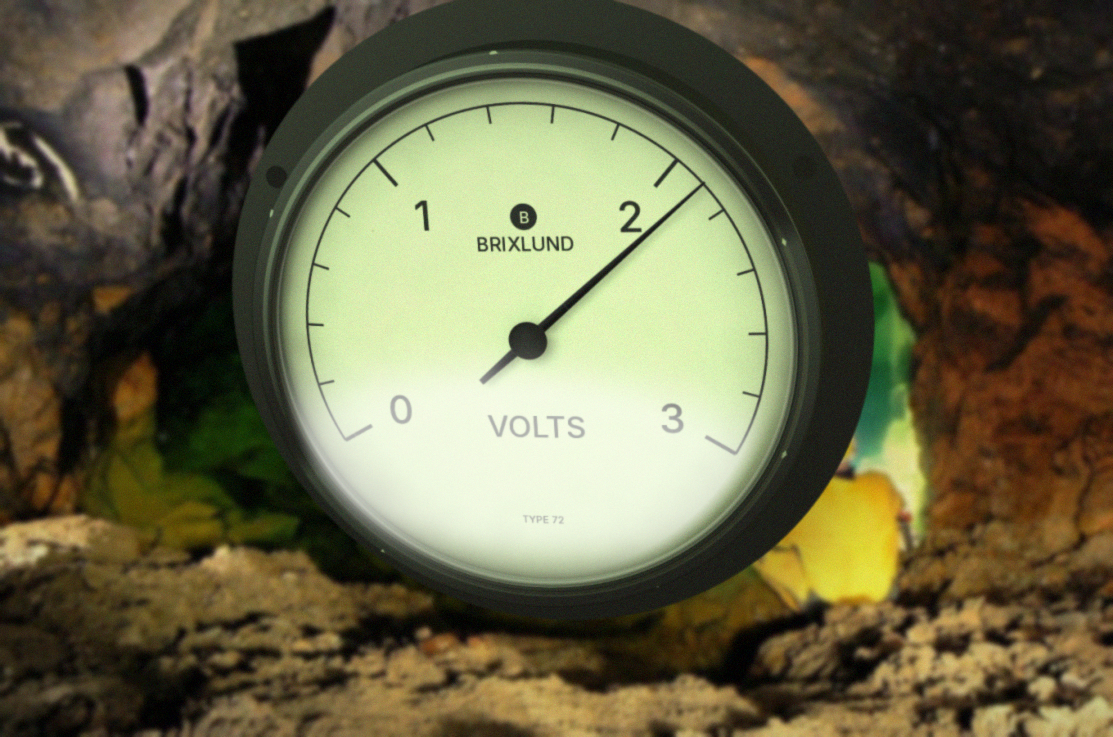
2.1 V
